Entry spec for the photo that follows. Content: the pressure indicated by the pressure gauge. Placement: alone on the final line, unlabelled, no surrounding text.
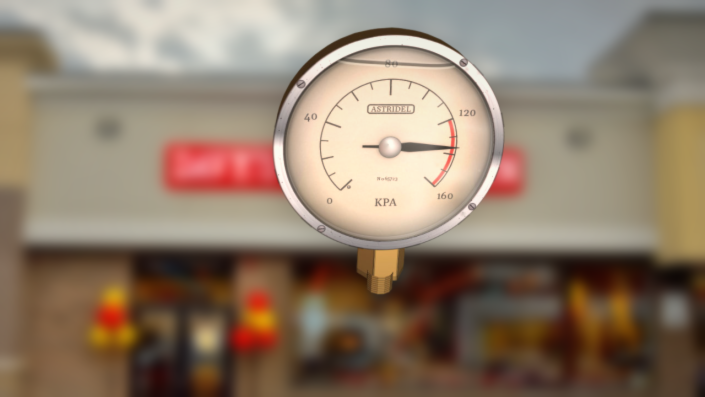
135 kPa
